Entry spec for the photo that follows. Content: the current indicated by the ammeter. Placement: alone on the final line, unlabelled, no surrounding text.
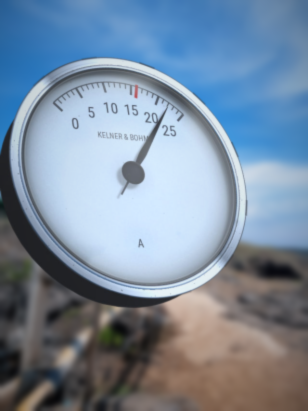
22 A
